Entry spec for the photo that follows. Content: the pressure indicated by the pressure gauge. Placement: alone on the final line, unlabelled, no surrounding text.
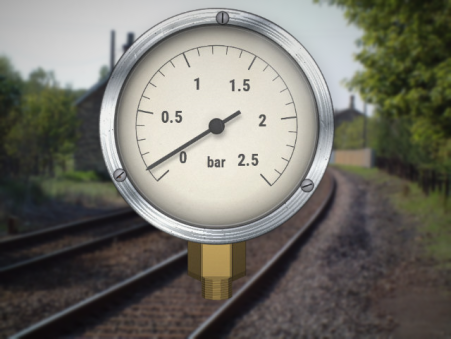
0.1 bar
